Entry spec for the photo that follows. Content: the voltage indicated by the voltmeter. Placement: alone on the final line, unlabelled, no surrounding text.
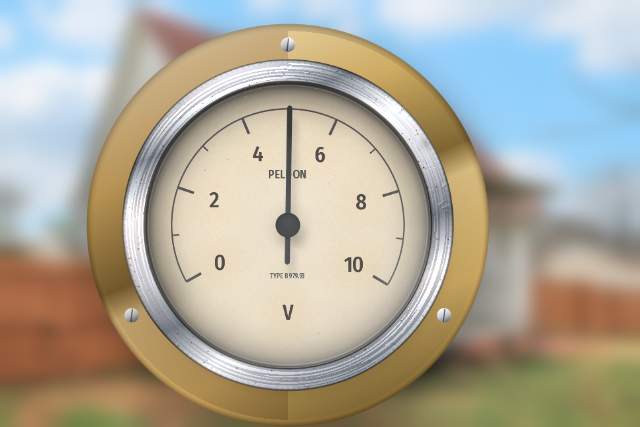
5 V
